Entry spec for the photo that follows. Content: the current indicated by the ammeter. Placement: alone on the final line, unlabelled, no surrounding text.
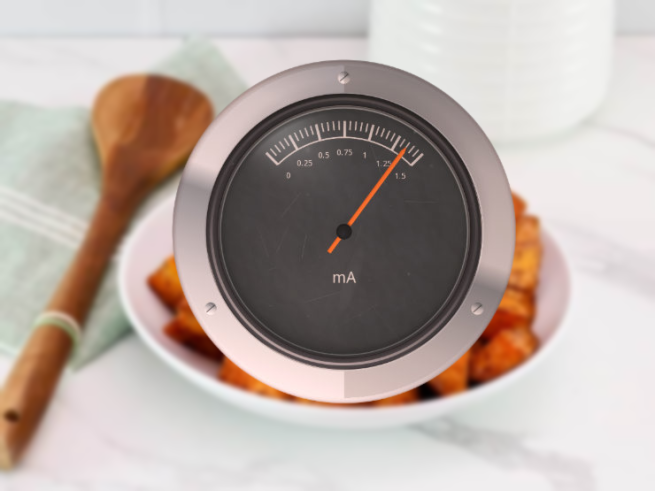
1.35 mA
